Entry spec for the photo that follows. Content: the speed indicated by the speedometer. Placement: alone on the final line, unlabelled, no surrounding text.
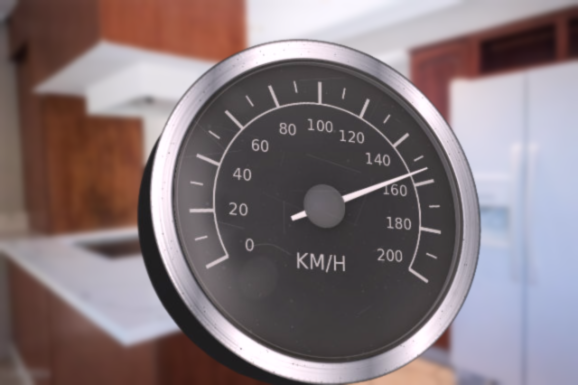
155 km/h
